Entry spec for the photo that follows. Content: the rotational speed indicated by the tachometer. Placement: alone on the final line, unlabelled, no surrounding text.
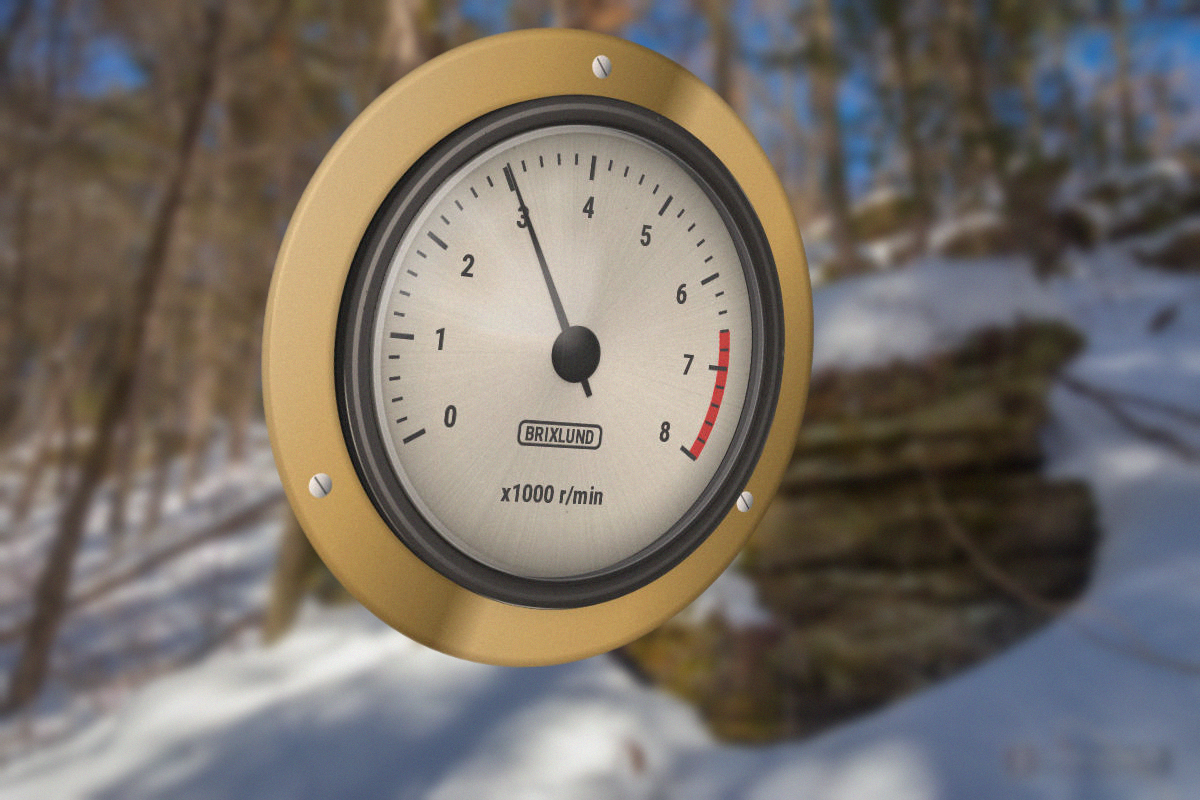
3000 rpm
